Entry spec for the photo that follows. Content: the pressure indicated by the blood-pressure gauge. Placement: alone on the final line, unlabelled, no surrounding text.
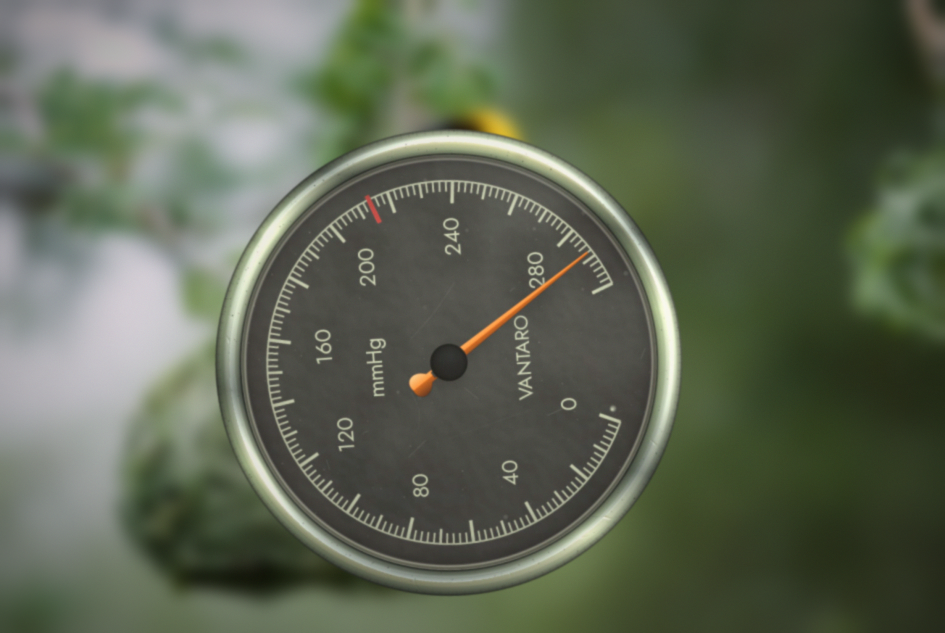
288 mmHg
